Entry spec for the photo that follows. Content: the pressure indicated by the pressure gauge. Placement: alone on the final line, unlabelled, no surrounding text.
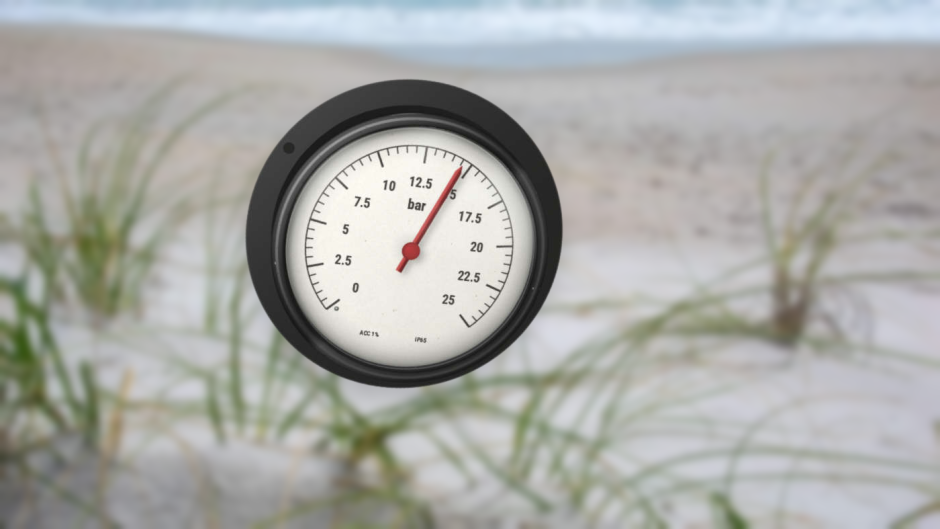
14.5 bar
